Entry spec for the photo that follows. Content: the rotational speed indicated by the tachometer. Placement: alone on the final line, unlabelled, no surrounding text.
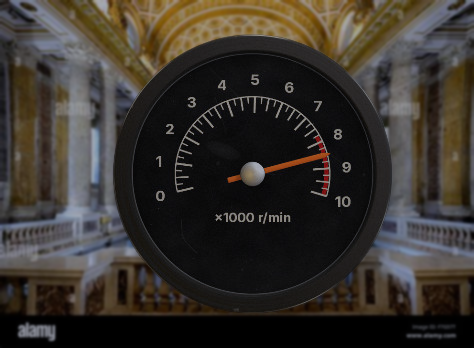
8500 rpm
